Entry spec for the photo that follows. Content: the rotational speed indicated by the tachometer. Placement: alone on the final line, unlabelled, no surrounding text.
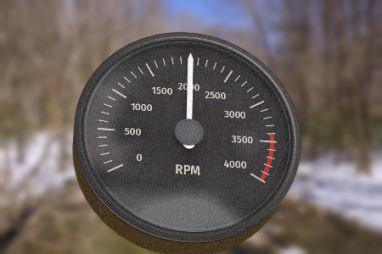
2000 rpm
